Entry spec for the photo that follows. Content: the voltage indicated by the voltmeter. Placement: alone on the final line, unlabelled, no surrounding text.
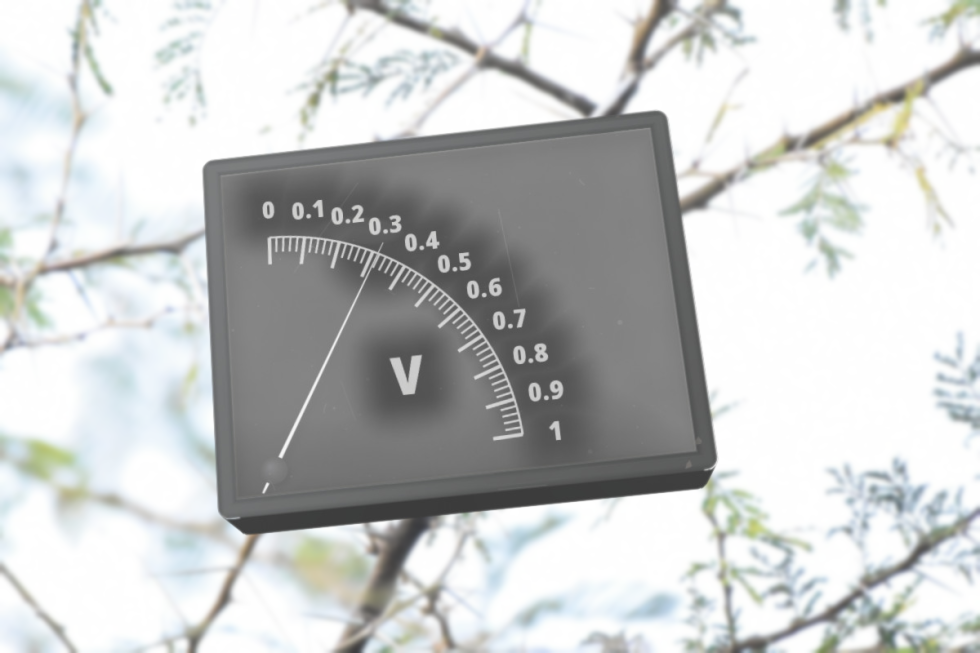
0.32 V
